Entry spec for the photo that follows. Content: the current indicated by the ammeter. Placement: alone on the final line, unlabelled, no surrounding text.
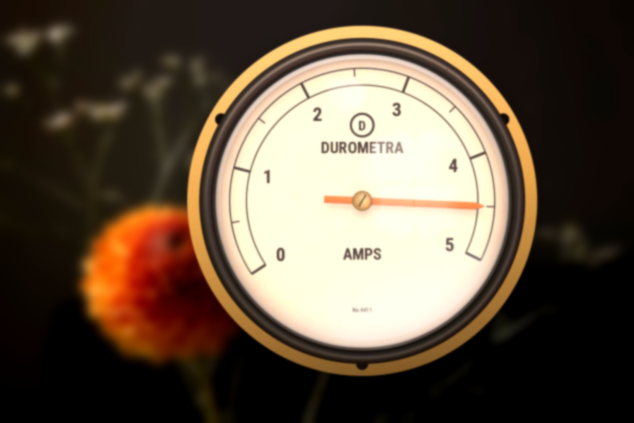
4.5 A
